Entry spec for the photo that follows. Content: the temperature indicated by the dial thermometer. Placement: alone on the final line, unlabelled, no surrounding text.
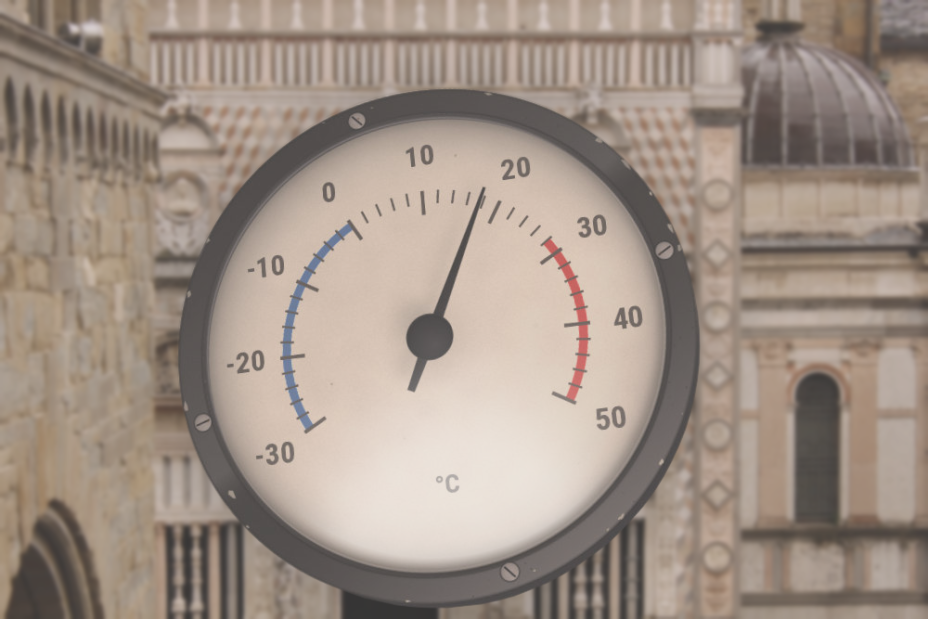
18 °C
